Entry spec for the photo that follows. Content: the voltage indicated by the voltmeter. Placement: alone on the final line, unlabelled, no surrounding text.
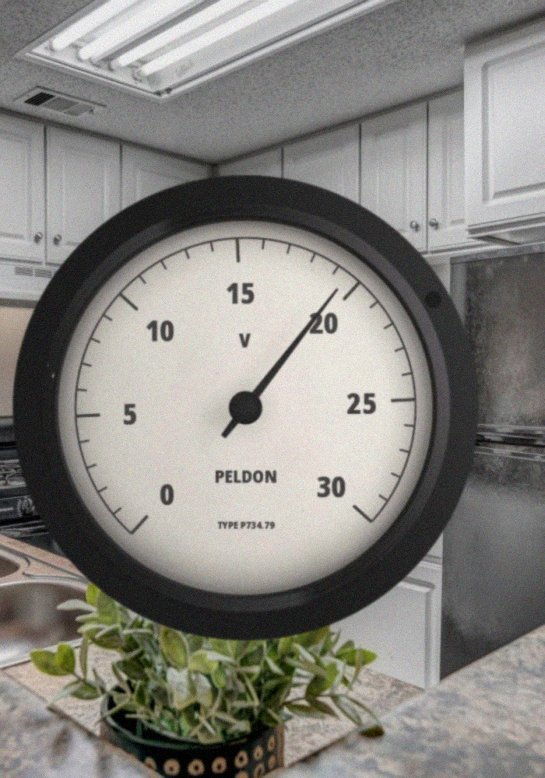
19.5 V
